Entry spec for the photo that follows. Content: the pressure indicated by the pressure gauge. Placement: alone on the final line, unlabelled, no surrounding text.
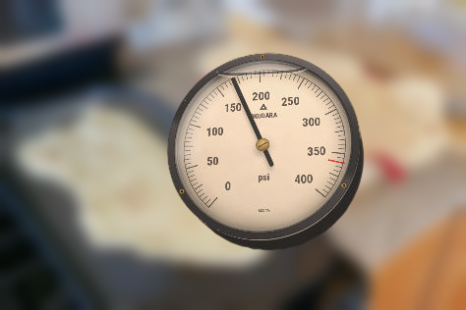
170 psi
